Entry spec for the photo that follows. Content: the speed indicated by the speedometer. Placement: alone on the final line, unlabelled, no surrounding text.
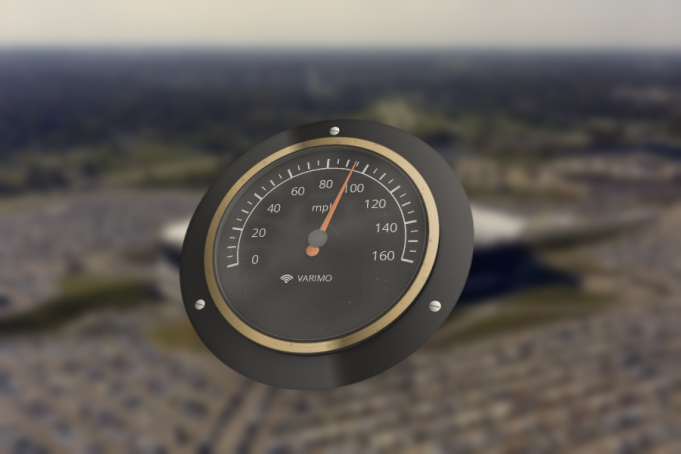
95 mph
